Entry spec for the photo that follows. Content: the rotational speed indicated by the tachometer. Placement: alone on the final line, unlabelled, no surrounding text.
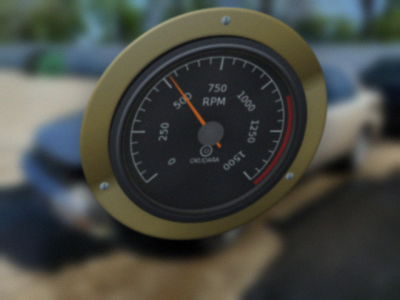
525 rpm
